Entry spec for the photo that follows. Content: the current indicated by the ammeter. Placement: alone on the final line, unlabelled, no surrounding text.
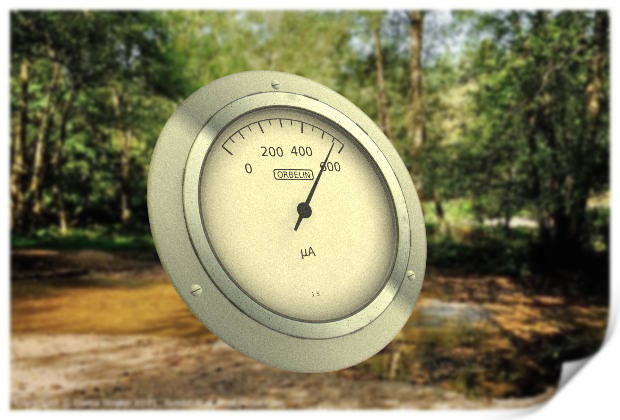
550 µA
